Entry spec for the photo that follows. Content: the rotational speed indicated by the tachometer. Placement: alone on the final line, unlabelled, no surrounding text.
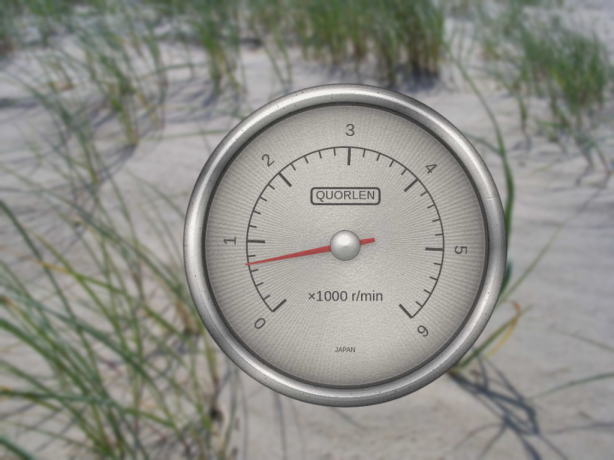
700 rpm
